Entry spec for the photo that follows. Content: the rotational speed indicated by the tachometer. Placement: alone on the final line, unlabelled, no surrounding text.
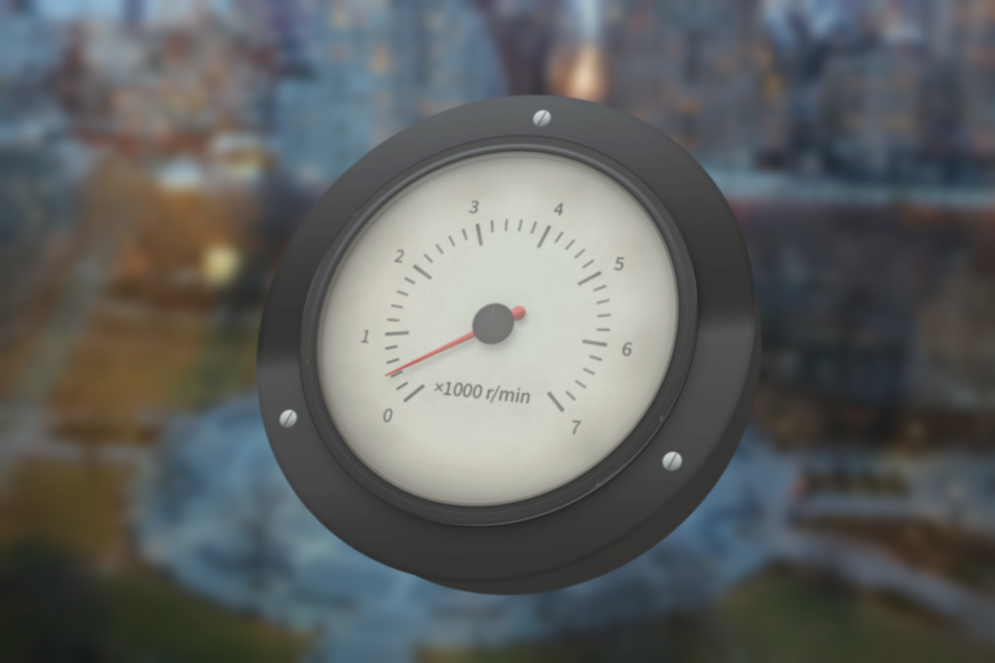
400 rpm
